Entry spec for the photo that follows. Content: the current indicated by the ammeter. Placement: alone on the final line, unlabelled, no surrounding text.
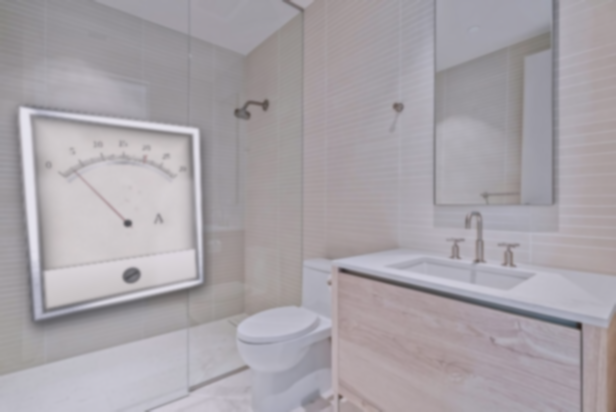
2.5 A
